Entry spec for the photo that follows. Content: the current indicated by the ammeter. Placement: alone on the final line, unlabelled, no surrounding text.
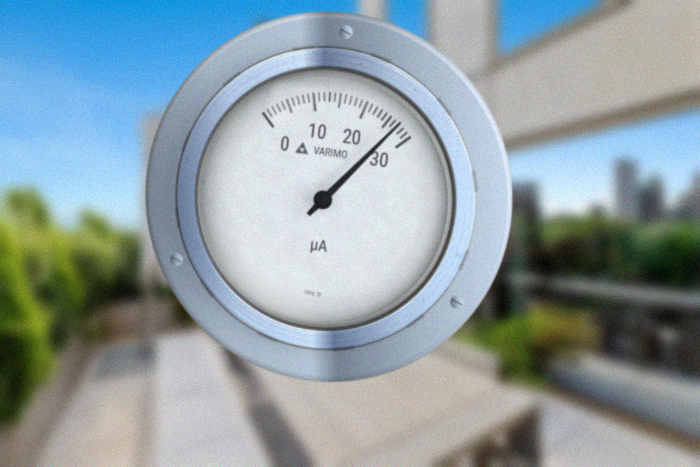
27 µA
